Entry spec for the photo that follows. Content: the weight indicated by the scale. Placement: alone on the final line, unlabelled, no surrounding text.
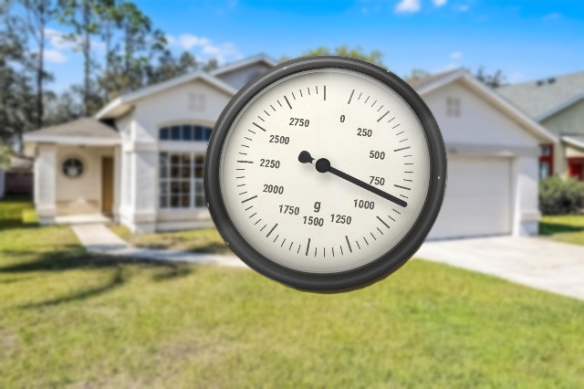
850 g
